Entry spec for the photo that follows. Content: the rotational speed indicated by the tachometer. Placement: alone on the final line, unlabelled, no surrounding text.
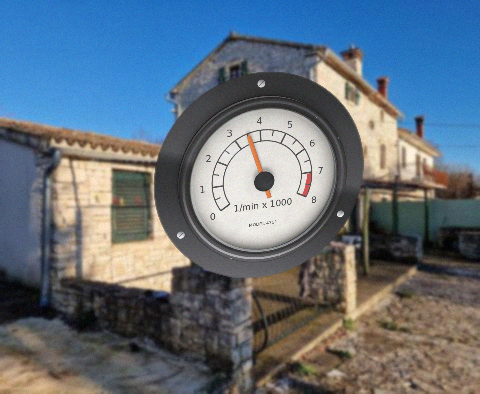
3500 rpm
